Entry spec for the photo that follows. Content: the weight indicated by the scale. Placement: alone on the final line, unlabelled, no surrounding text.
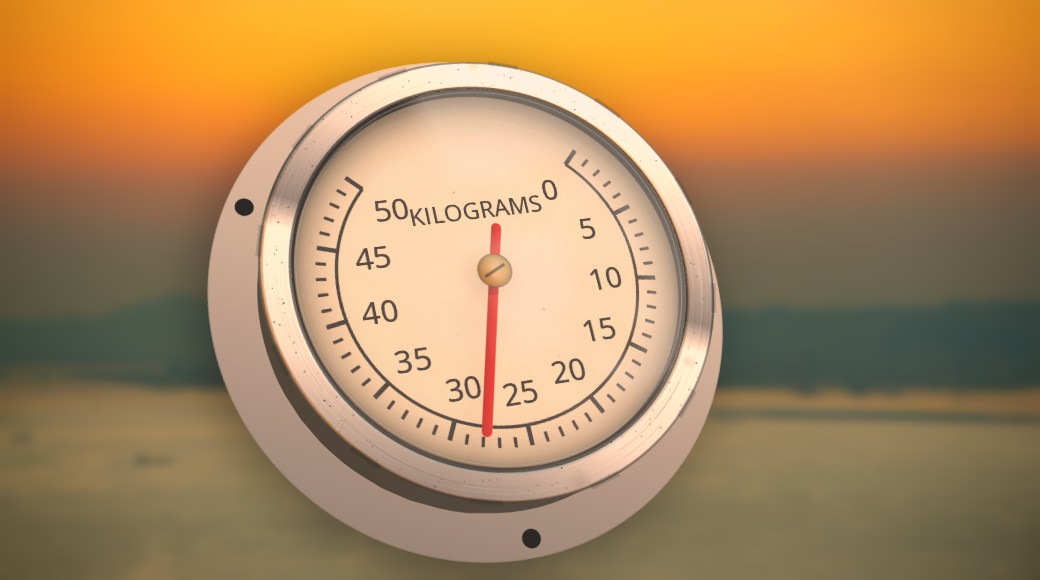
28 kg
